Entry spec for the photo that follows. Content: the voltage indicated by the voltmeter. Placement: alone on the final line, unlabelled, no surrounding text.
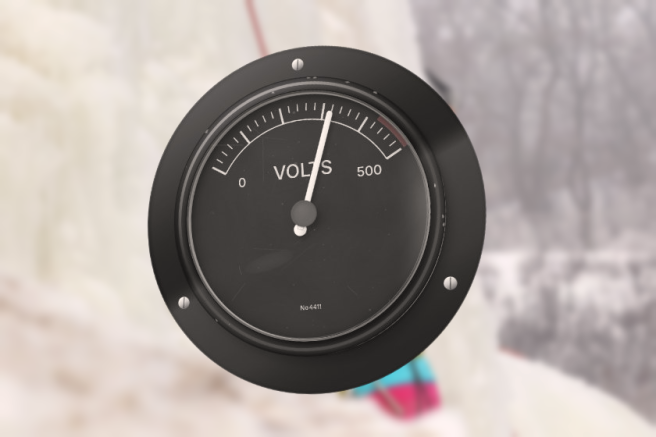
320 V
